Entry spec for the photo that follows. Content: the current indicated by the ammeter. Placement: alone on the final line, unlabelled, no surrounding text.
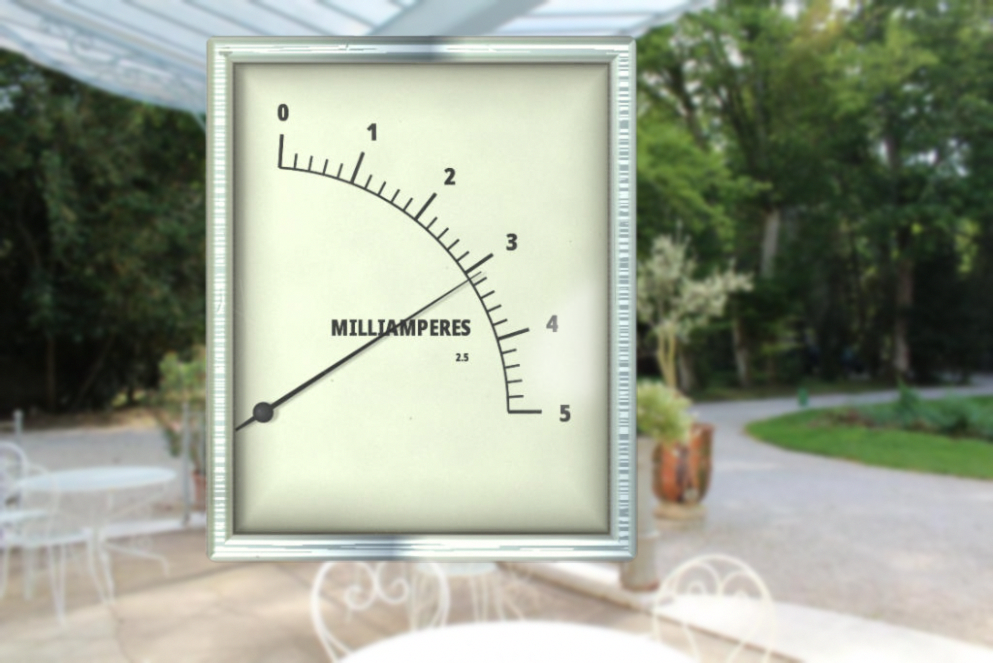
3.1 mA
